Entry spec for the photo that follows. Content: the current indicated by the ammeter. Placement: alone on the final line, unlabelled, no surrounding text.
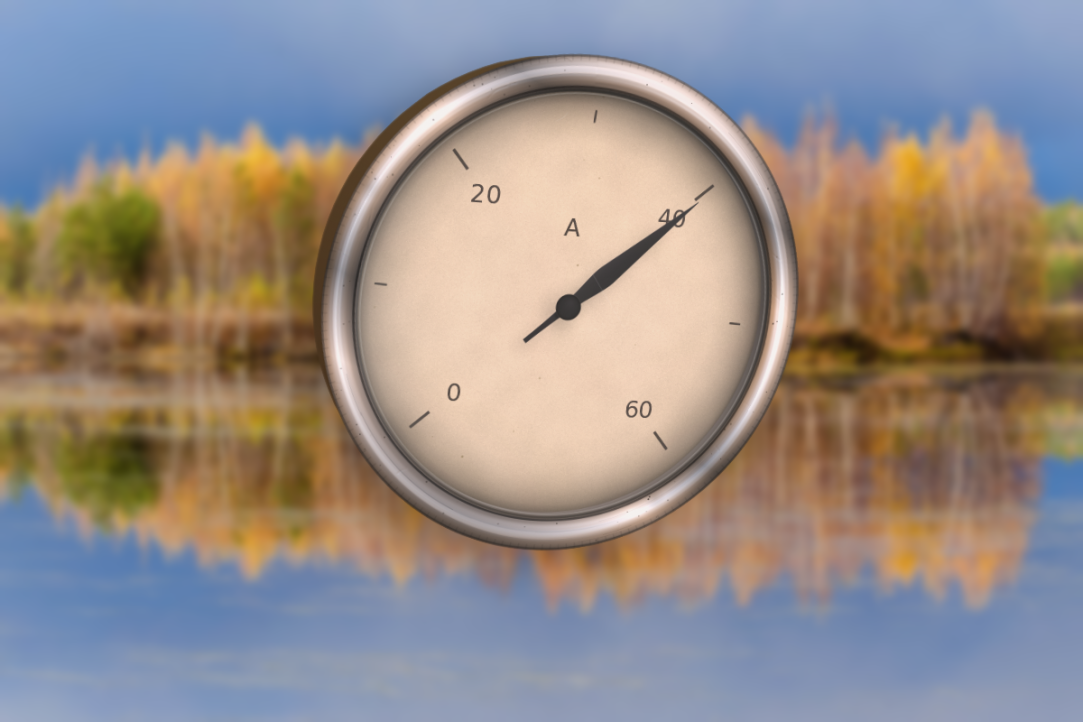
40 A
